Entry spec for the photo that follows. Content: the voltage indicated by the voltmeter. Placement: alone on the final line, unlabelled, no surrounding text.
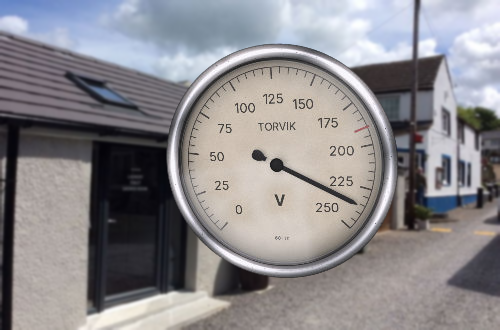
235 V
